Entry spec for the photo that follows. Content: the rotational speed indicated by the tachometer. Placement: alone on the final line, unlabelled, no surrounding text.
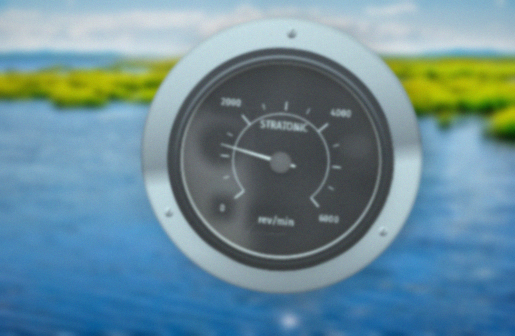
1250 rpm
